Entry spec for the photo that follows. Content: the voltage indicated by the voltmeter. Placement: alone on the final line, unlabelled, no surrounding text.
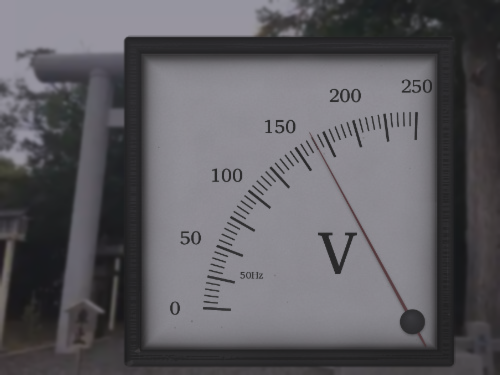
165 V
